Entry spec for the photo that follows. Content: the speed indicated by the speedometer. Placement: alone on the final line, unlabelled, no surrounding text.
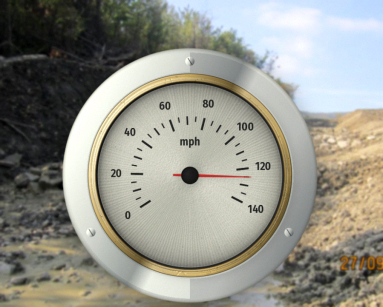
125 mph
